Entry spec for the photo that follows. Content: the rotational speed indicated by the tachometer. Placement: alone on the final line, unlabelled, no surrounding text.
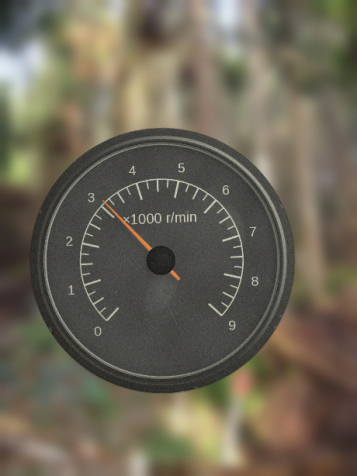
3125 rpm
